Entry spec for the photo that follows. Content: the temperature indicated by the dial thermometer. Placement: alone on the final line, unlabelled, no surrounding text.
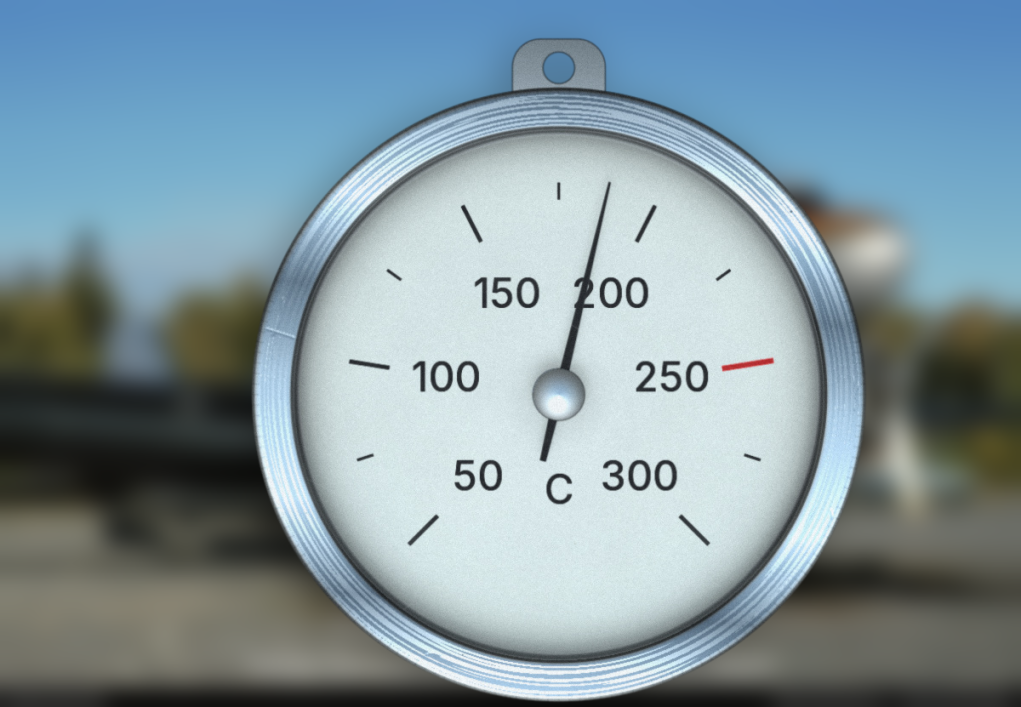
187.5 °C
